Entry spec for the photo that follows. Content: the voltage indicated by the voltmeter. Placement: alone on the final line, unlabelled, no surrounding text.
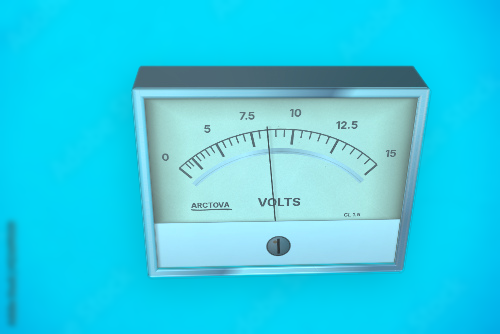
8.5 V
